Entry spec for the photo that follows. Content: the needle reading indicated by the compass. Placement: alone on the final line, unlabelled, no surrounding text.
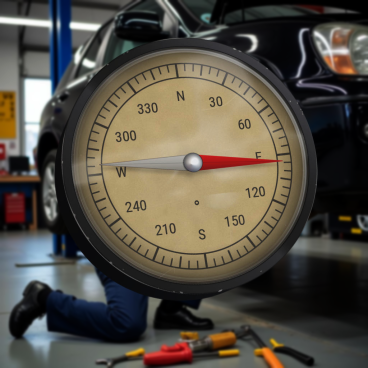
95 °
